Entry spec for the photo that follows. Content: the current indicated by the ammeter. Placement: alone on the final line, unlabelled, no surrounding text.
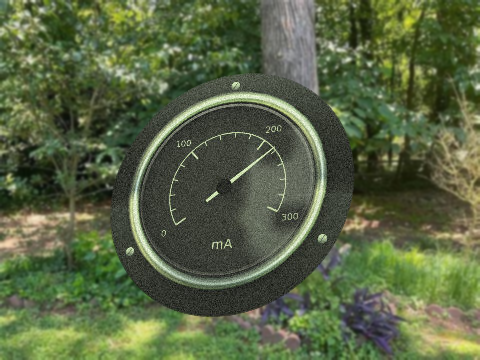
220 mA
